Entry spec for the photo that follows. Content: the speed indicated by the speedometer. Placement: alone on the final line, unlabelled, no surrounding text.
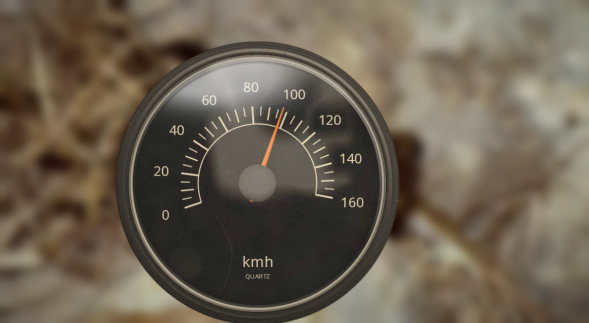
97.5 km/h
